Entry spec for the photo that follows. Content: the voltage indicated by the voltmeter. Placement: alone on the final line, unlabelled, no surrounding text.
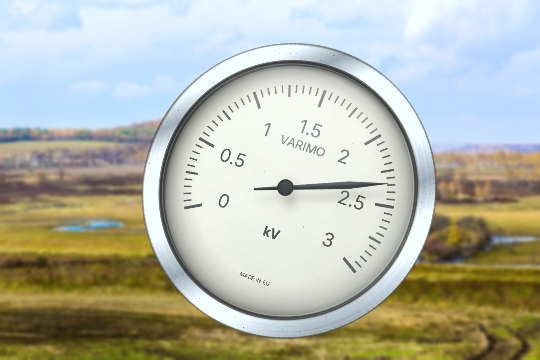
2.35 kV
